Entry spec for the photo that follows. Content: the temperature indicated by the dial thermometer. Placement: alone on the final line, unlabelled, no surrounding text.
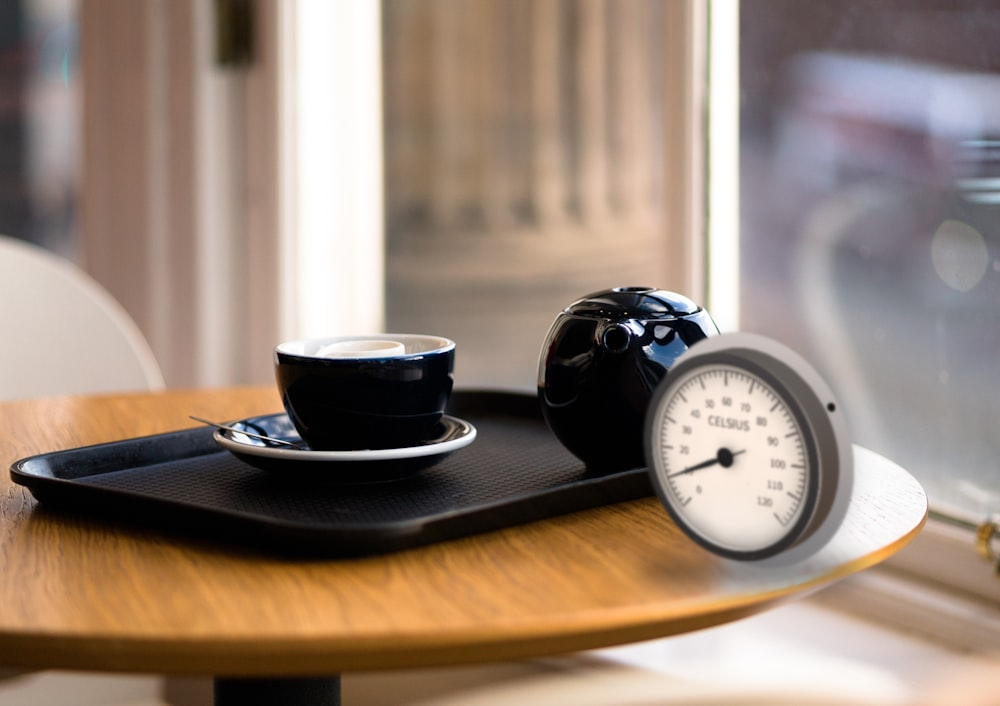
10 °C
